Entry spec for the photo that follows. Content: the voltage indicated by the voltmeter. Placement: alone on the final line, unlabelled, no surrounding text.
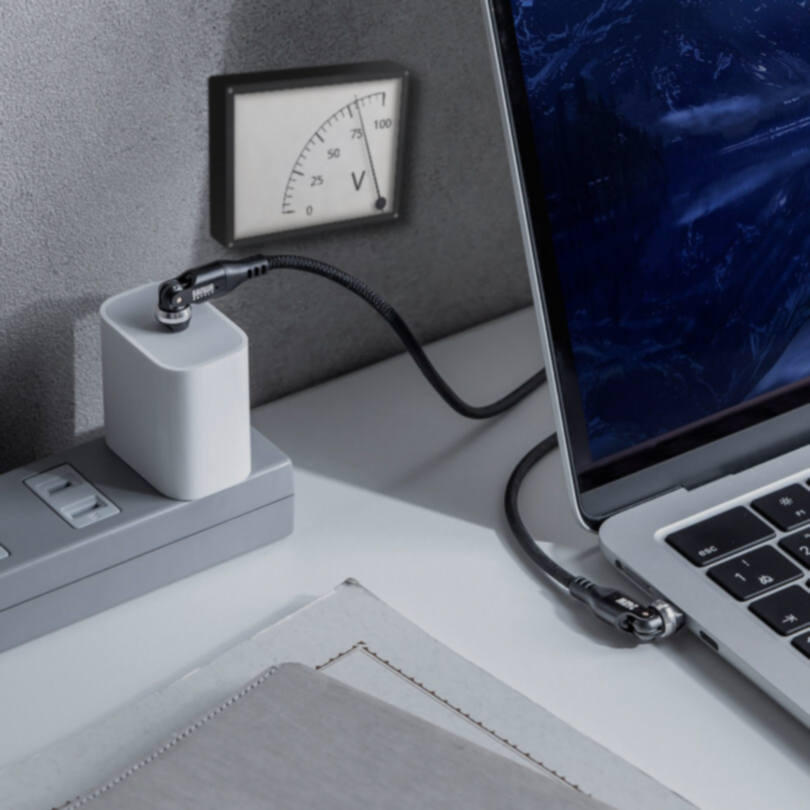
80 V
